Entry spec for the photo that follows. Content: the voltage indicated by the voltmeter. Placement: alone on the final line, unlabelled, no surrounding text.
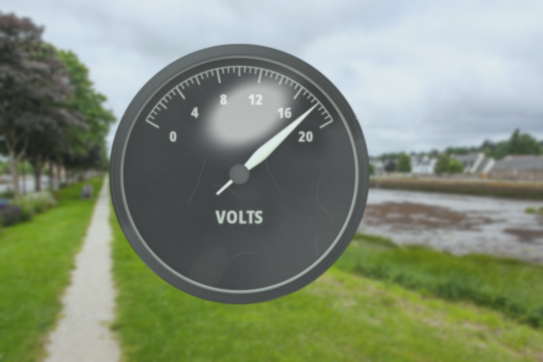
18 V
